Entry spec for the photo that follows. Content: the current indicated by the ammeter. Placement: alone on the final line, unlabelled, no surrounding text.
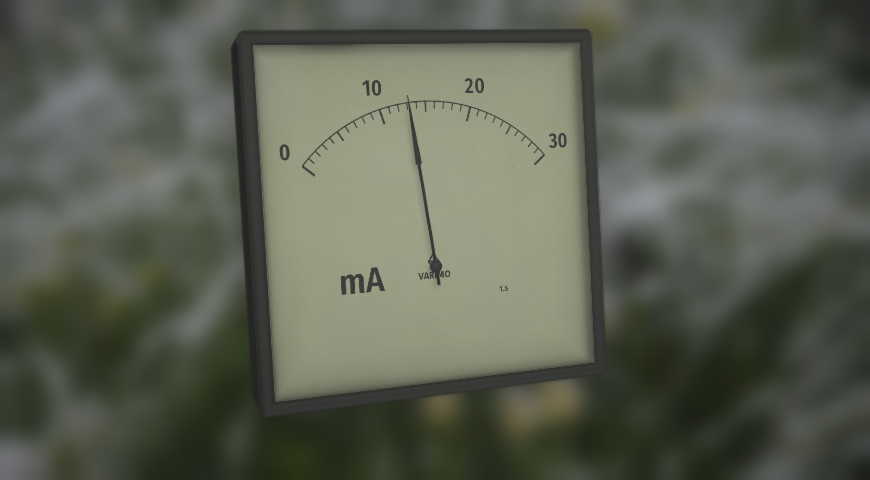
13 mA
